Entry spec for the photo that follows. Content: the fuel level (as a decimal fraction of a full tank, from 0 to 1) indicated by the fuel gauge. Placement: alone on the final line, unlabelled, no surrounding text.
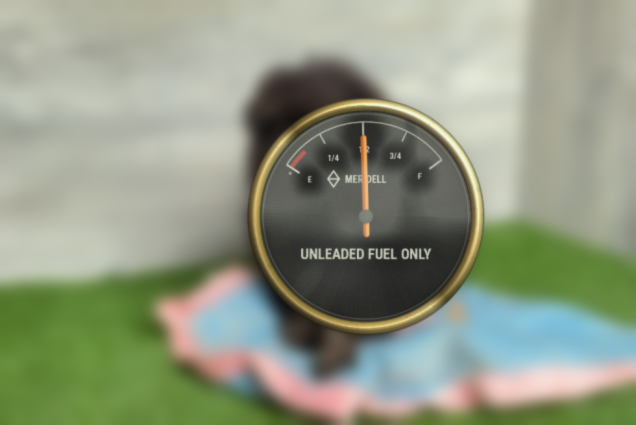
0.5
